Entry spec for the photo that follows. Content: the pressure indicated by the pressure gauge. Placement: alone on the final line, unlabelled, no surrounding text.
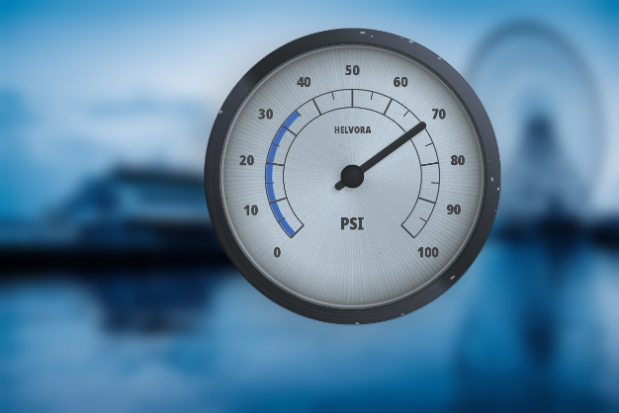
70 psi
